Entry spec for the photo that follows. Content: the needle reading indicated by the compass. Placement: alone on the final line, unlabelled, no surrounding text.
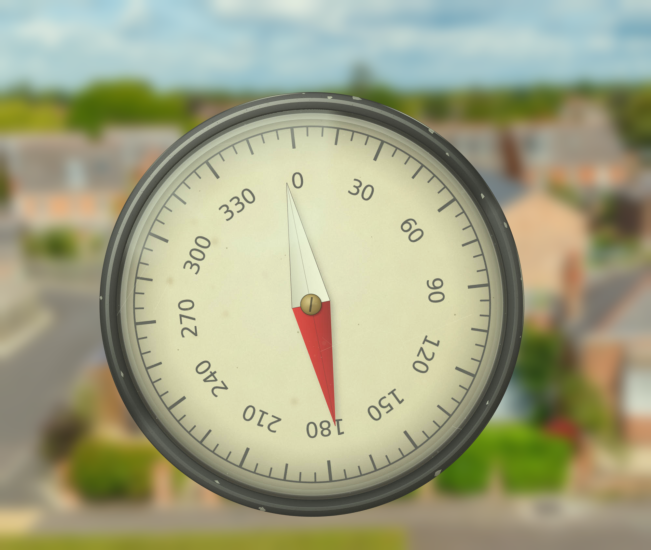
175 °
